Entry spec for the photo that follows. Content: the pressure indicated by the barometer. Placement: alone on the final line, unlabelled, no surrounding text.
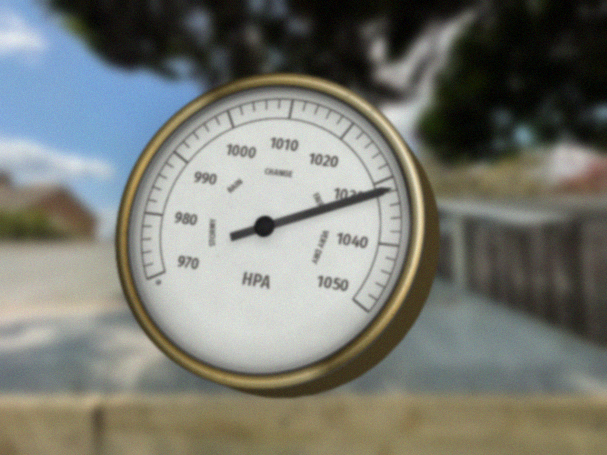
1032 hPa
